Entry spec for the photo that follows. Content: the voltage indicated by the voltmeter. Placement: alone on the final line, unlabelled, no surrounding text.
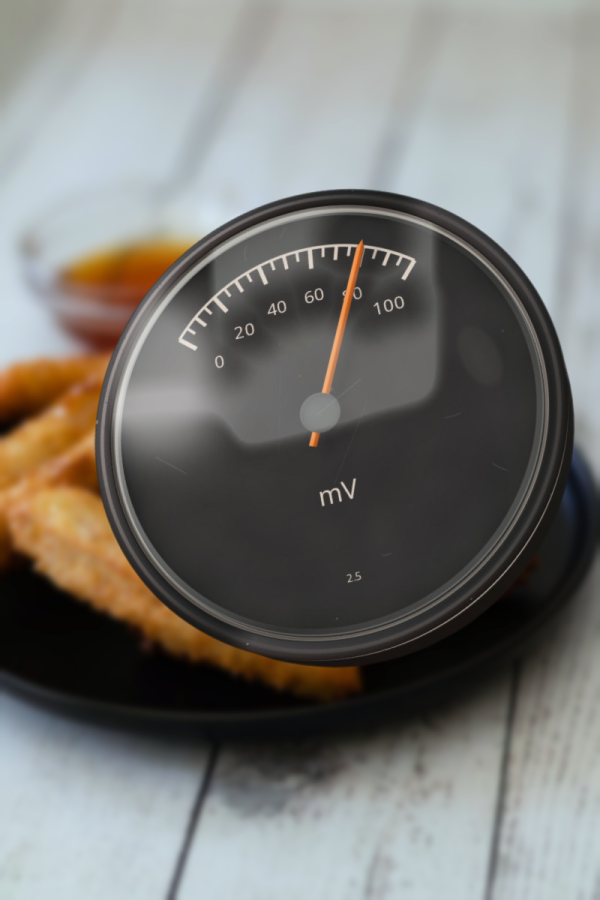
80 mV
